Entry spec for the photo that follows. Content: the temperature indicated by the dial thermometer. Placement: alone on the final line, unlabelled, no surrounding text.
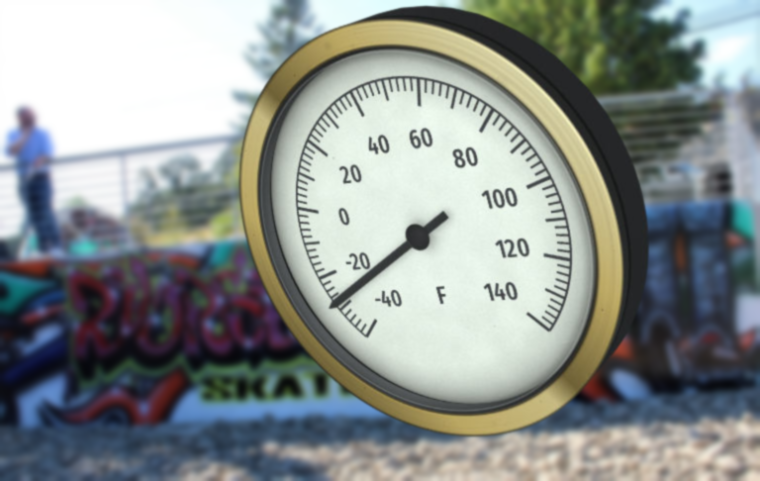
-28 °F
